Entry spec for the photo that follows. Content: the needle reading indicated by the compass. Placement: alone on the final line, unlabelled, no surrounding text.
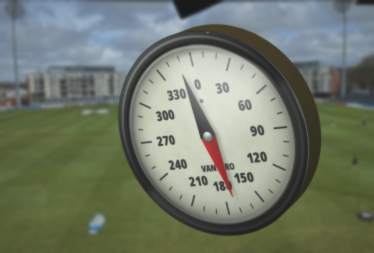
170 °
